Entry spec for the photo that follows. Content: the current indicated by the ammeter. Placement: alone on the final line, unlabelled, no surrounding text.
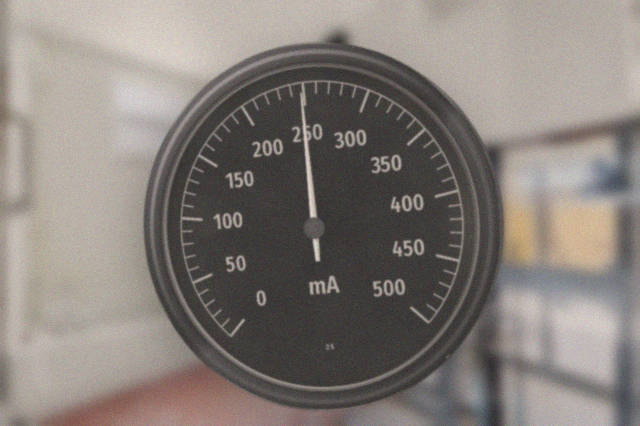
250 mA
